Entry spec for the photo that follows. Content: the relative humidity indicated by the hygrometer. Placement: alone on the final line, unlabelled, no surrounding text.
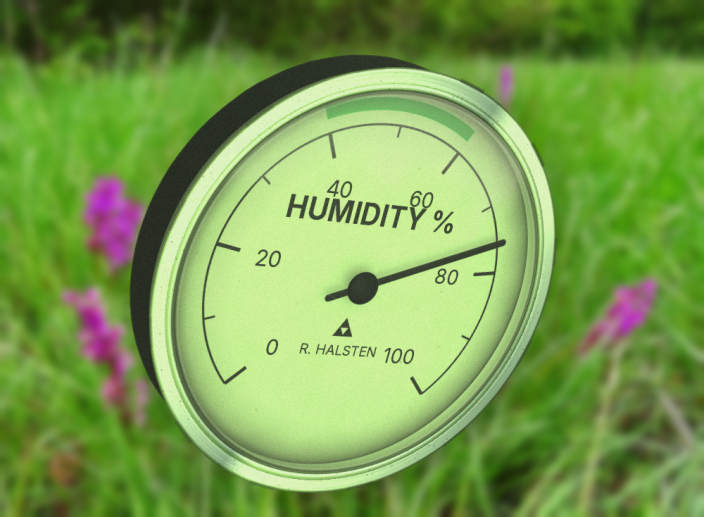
75 %
